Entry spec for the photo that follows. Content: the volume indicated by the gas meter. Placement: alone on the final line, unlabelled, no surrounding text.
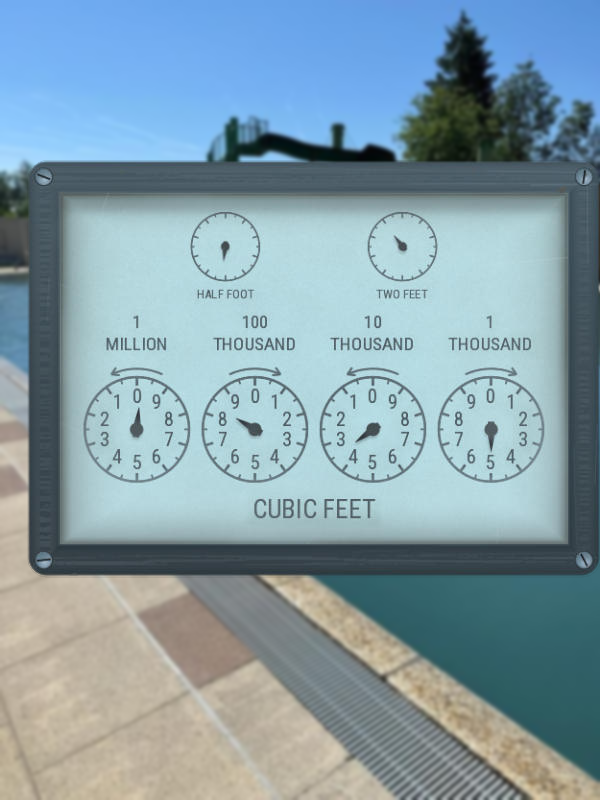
983500 ft³
